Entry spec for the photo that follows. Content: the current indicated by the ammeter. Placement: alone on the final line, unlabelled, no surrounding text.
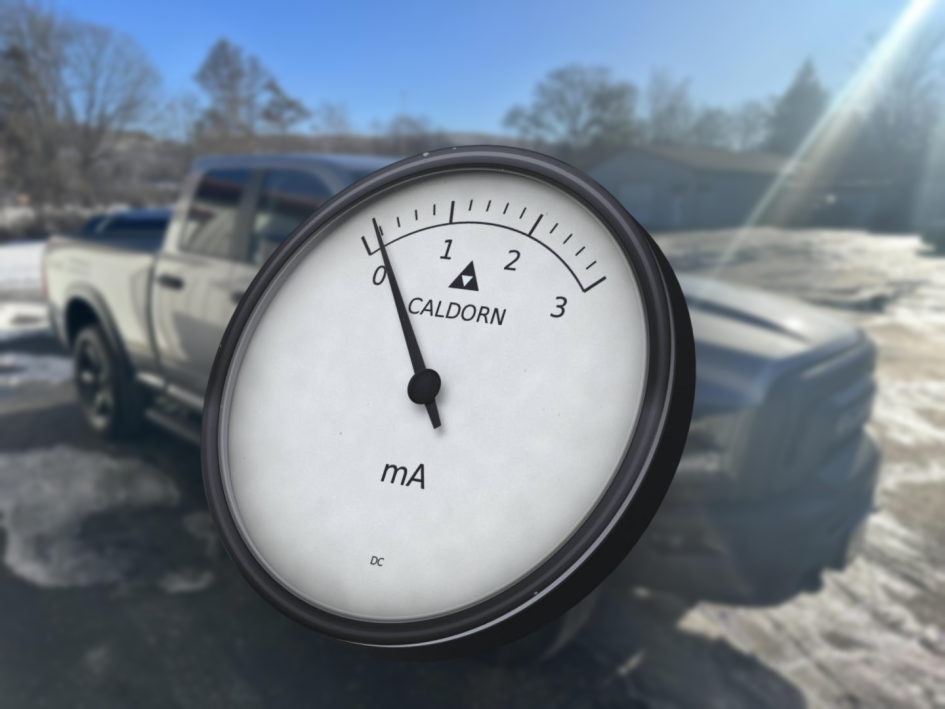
0.2 mA
